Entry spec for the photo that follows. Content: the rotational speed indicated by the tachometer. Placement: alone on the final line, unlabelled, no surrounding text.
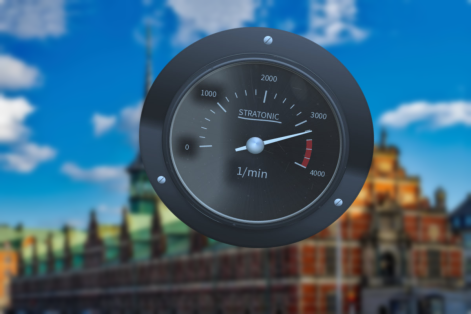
3200 rpm
